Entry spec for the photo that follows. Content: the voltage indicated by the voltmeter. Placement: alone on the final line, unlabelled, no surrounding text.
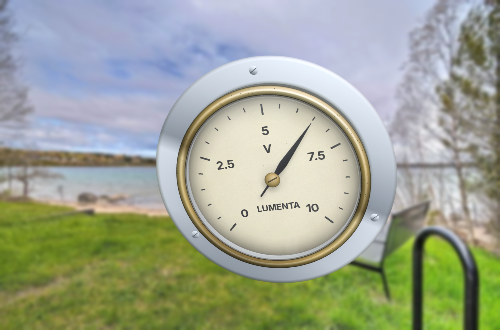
6.5 V
